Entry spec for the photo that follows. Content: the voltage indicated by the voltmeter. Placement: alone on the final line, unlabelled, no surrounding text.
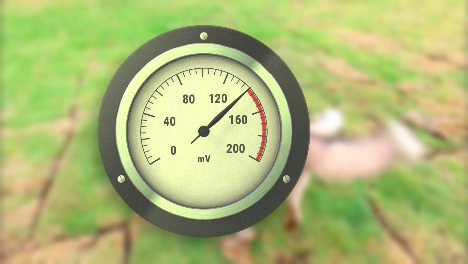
140 mV
